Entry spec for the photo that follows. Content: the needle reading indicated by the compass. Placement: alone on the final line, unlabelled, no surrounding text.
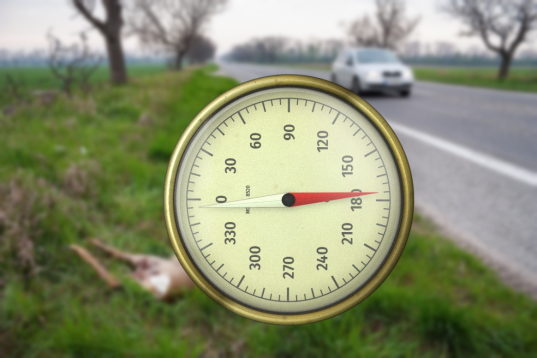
175 °
